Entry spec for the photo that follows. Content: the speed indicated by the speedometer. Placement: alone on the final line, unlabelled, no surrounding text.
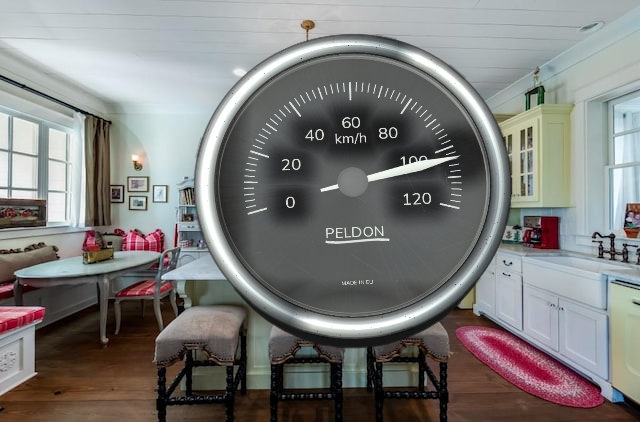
104 km/h
